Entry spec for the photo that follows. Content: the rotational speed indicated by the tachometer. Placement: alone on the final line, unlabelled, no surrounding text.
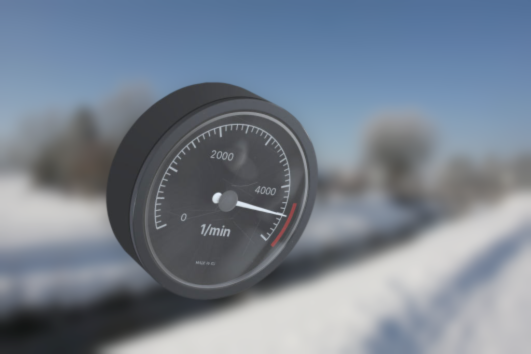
4500 rpm
